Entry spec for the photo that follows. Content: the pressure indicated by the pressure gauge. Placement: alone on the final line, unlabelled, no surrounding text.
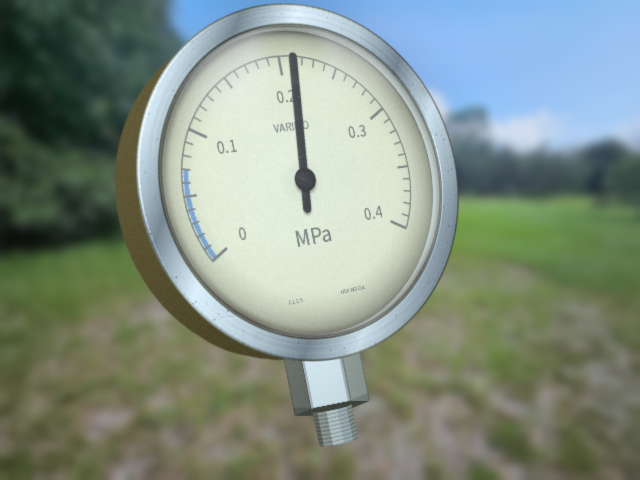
0.21 MPa
